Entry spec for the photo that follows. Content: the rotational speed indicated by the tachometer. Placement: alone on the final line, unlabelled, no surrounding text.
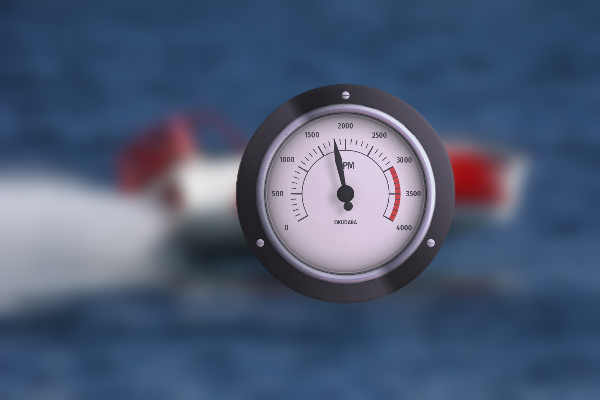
1800 rpm
